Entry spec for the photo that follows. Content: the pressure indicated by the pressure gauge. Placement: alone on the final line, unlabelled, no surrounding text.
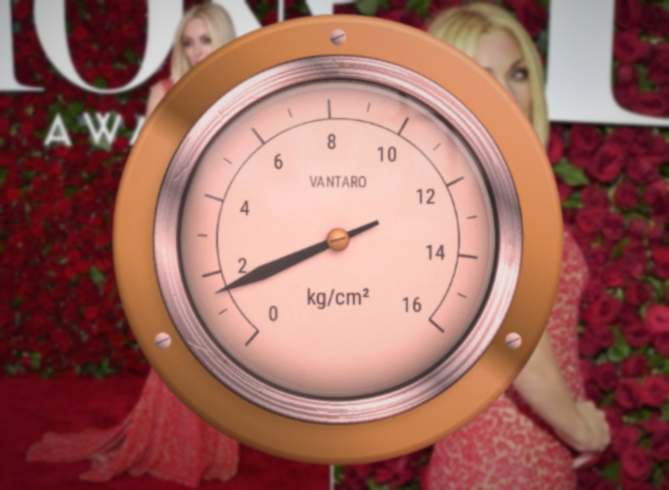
1.5 kg/cm²
